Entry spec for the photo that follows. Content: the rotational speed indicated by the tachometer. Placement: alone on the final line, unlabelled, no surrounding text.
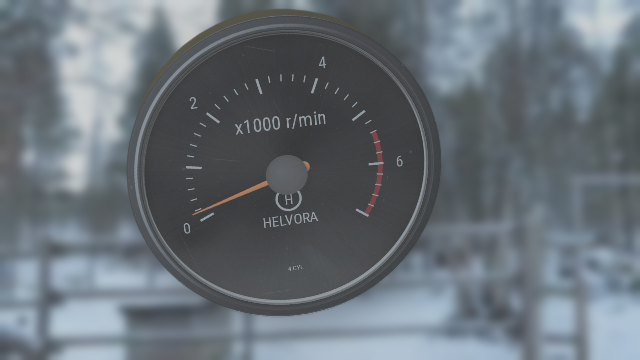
200 rpm
